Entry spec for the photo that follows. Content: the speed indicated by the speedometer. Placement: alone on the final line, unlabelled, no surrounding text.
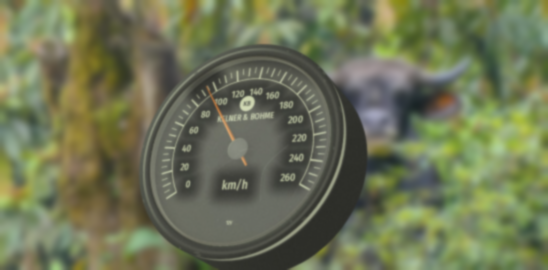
95 km/h
